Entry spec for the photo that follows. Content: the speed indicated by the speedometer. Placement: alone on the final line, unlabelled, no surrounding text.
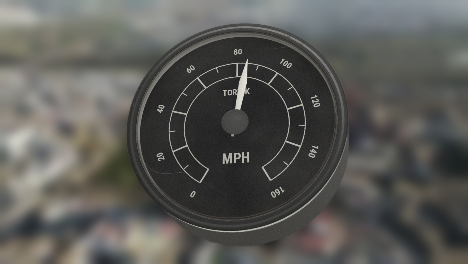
85 mph
